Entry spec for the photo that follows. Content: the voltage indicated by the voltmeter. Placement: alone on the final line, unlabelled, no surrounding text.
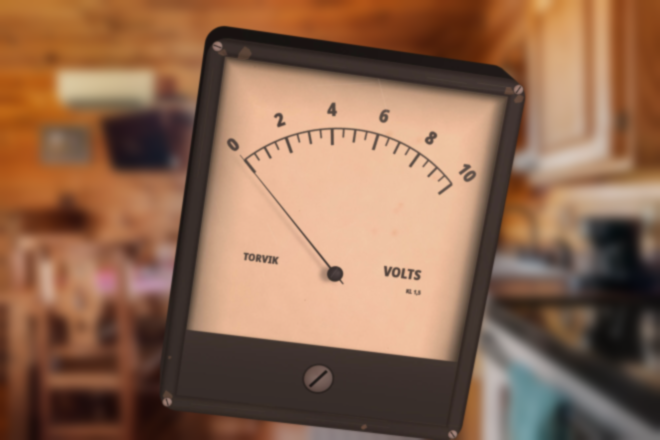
0 V
